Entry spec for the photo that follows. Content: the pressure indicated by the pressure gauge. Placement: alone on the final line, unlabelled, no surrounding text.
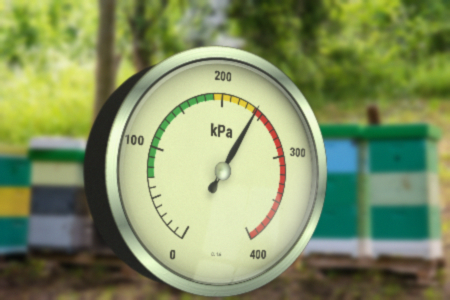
240 kPa
